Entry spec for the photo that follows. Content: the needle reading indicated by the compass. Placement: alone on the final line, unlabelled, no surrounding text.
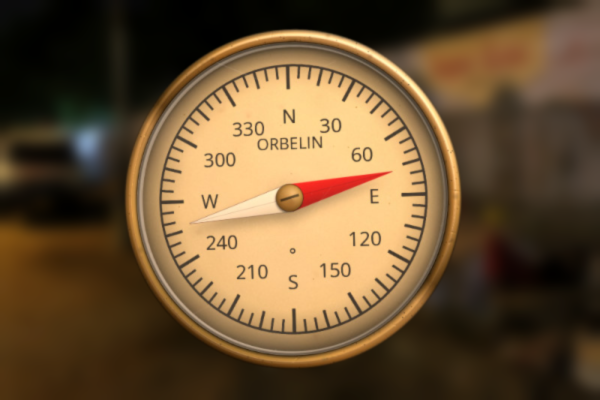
77.5 °
